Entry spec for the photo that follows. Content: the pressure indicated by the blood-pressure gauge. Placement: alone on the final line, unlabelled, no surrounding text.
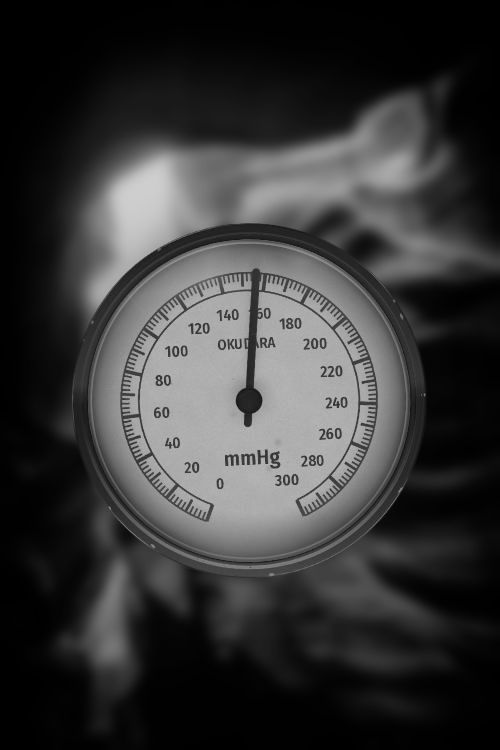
156 mmHg
